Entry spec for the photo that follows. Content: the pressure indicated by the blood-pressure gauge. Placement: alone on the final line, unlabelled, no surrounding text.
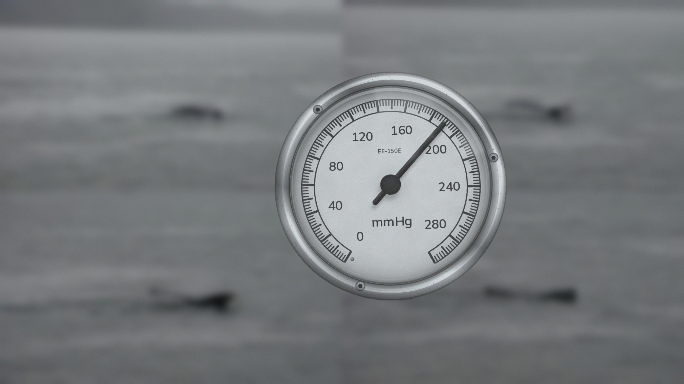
190 mmHg
